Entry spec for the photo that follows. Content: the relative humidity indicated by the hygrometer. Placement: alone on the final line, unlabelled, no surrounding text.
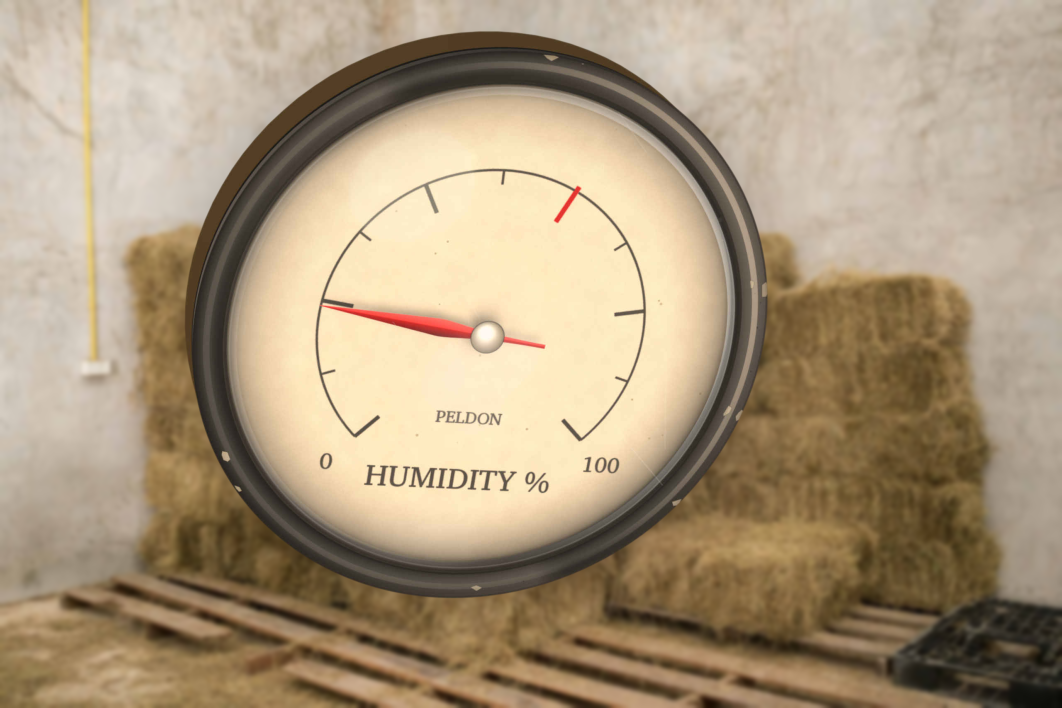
20 %
